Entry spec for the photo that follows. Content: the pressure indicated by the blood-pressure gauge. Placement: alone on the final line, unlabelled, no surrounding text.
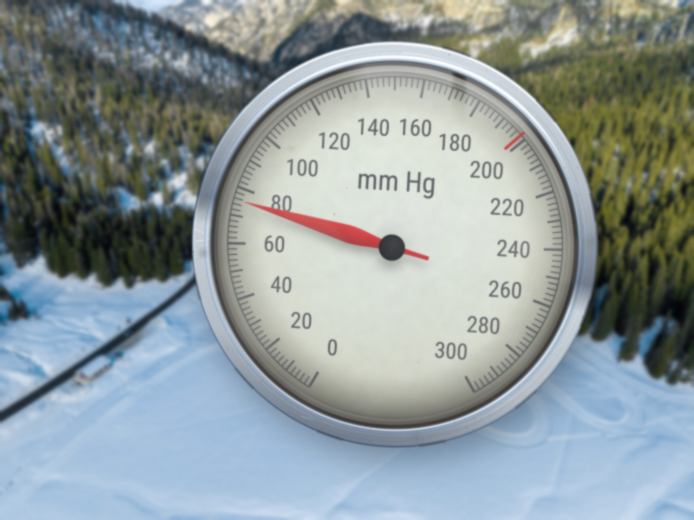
76 mmHg
